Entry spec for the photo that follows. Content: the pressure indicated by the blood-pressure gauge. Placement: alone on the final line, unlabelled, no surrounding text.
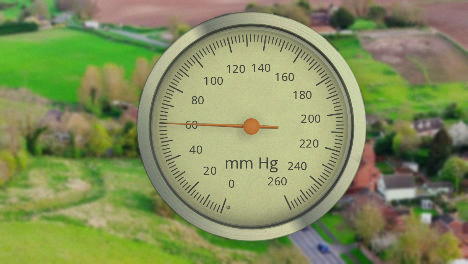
60 mmHg
